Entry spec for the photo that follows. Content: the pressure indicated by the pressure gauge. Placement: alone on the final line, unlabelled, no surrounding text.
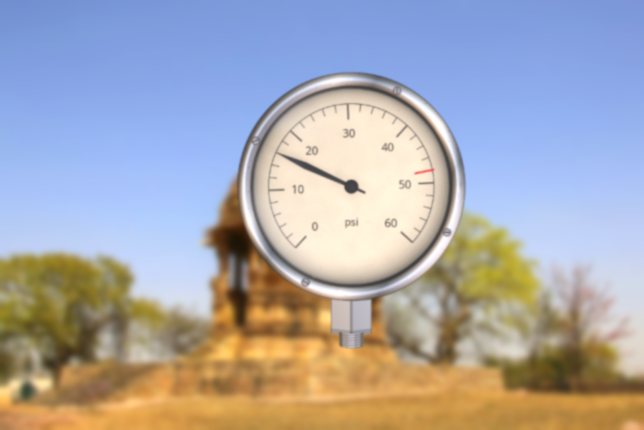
16 psi
